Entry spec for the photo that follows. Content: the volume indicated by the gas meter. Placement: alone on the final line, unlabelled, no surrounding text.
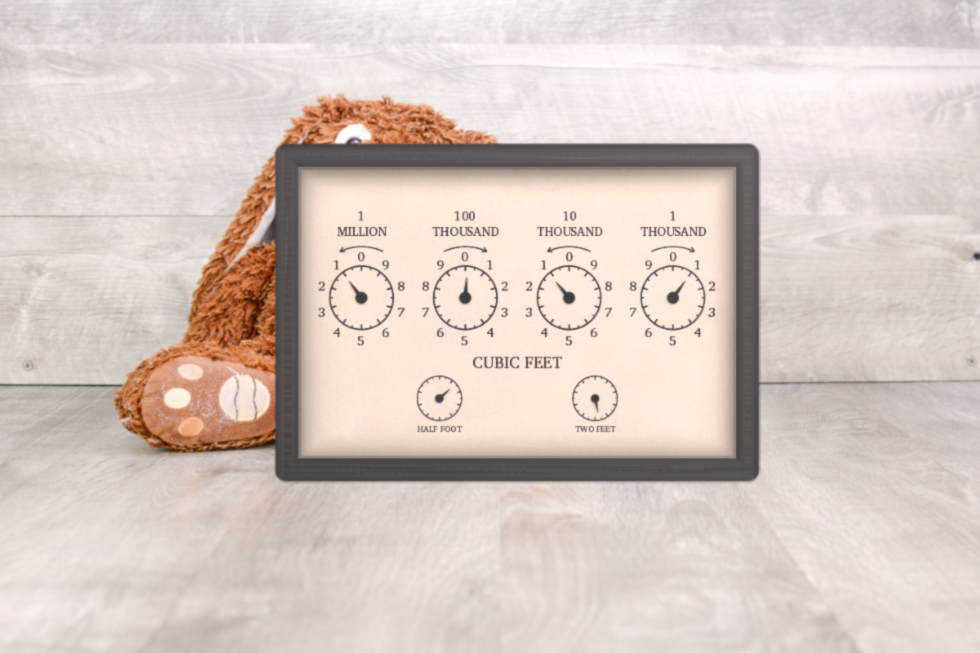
101100 ft³
